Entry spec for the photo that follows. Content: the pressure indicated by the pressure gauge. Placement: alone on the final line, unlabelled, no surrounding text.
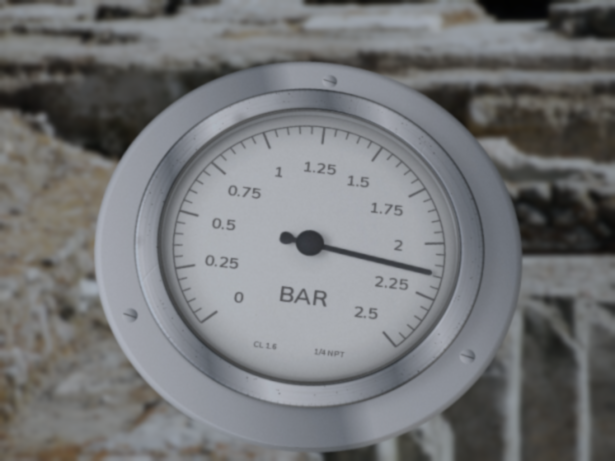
2.15 bar
